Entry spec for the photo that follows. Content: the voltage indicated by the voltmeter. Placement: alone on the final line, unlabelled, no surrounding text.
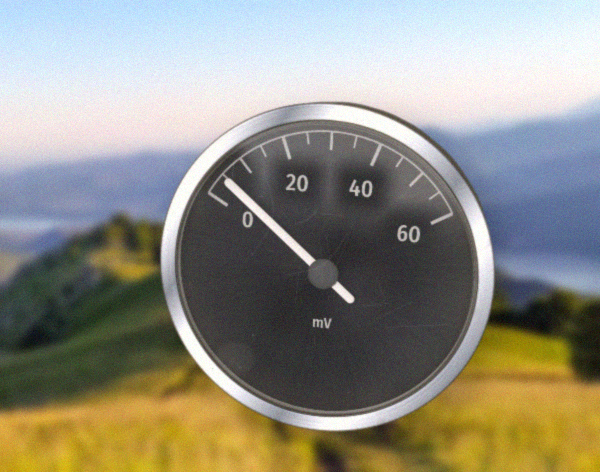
5 mV
